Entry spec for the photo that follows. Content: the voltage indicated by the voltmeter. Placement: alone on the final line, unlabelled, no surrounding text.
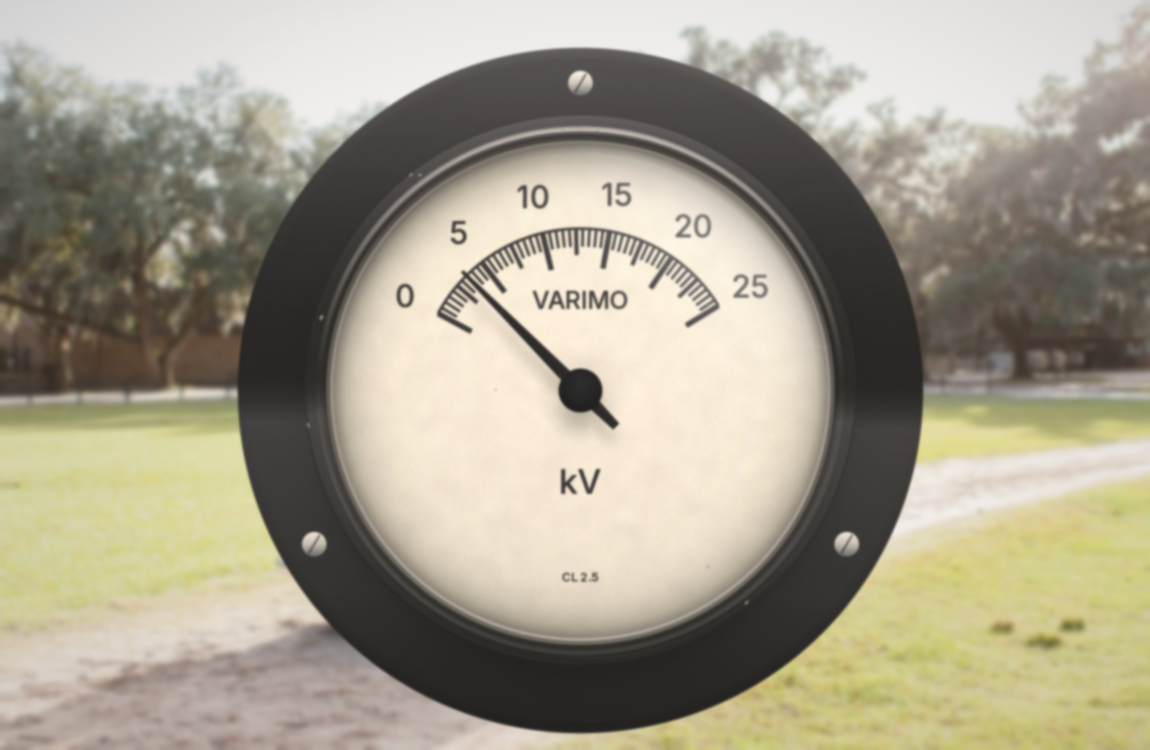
3.5 kV
